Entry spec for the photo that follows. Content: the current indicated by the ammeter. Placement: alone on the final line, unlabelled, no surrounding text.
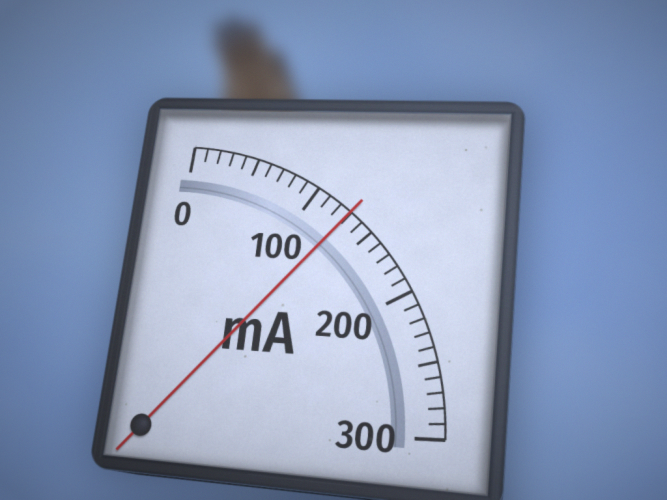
130 mA
